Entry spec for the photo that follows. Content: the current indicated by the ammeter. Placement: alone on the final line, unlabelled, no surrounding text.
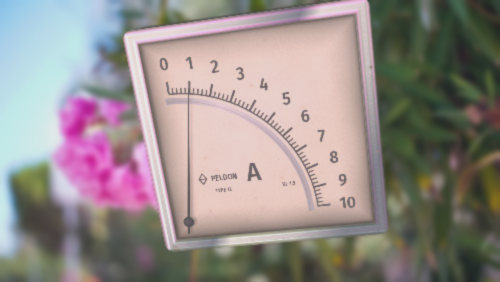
1 A
